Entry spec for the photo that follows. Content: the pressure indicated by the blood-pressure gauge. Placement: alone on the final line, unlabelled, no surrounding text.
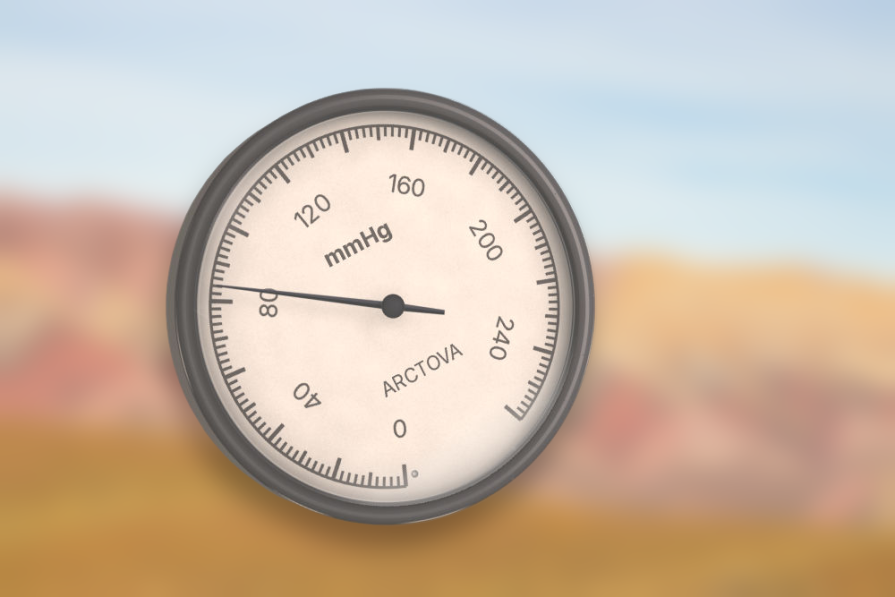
84 mmHg
